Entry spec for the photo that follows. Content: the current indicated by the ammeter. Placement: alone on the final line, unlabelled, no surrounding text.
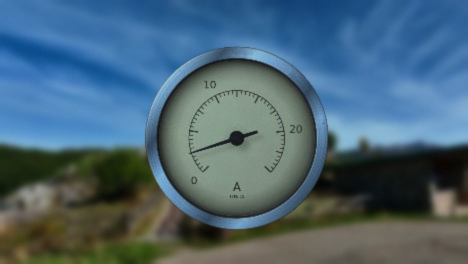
2.5 A
